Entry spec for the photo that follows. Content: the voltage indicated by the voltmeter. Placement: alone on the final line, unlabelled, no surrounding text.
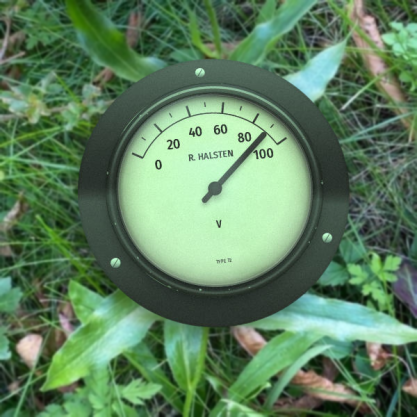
90 V
